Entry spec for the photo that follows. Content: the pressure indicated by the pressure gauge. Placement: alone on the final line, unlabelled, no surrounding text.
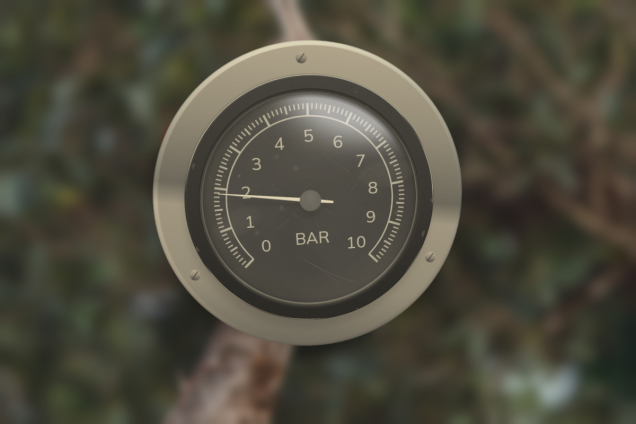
1.9 bar
